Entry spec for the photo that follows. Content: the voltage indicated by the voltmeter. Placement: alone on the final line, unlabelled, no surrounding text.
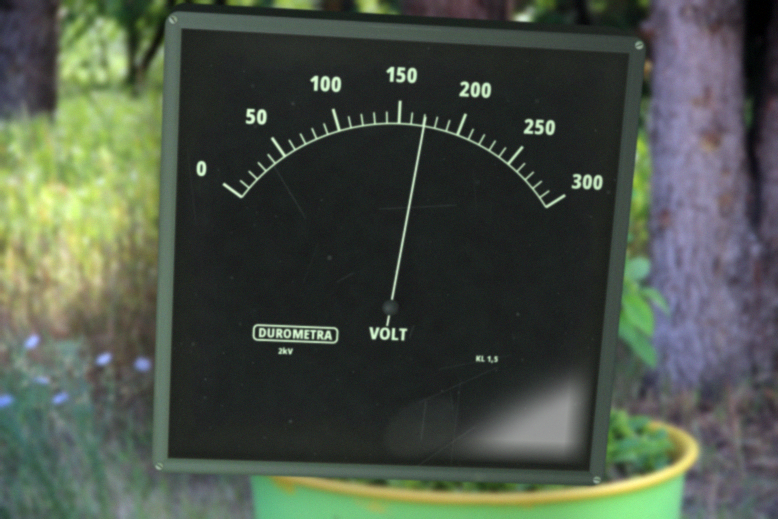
170 V
